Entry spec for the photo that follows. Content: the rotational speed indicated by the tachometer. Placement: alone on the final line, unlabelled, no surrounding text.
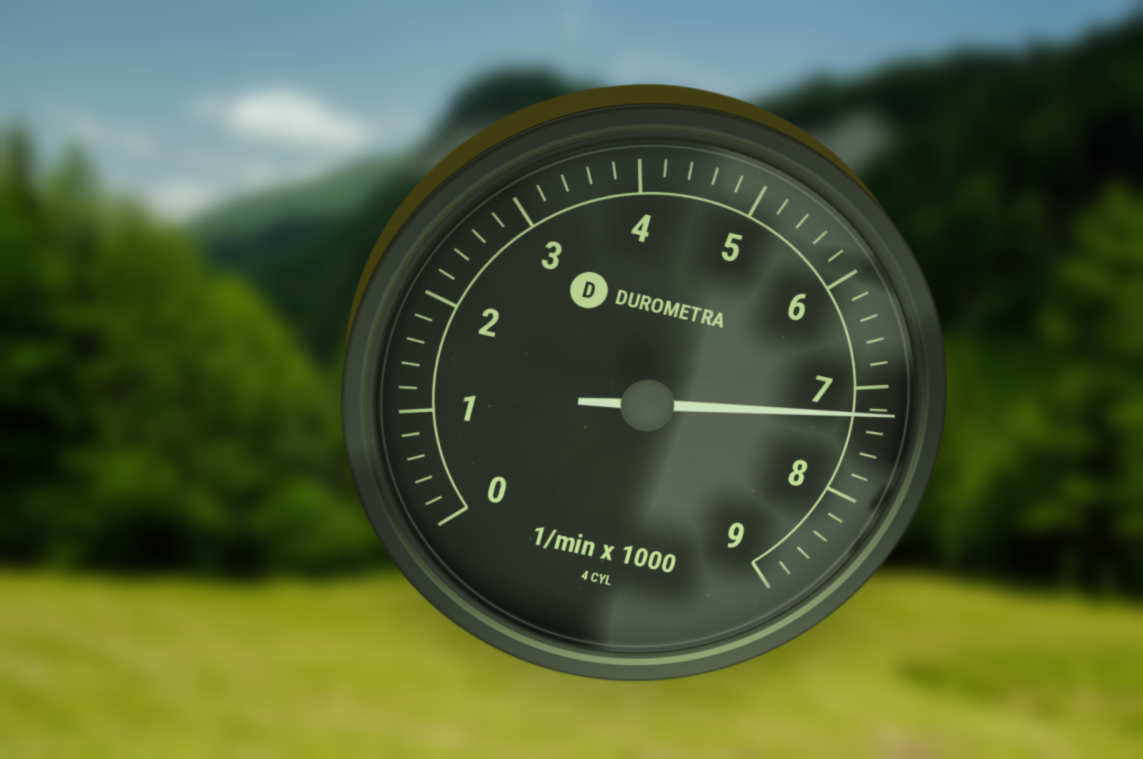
7200 rpm
